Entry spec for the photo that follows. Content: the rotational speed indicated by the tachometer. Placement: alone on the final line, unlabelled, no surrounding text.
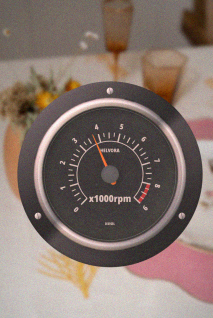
3750 rpm
